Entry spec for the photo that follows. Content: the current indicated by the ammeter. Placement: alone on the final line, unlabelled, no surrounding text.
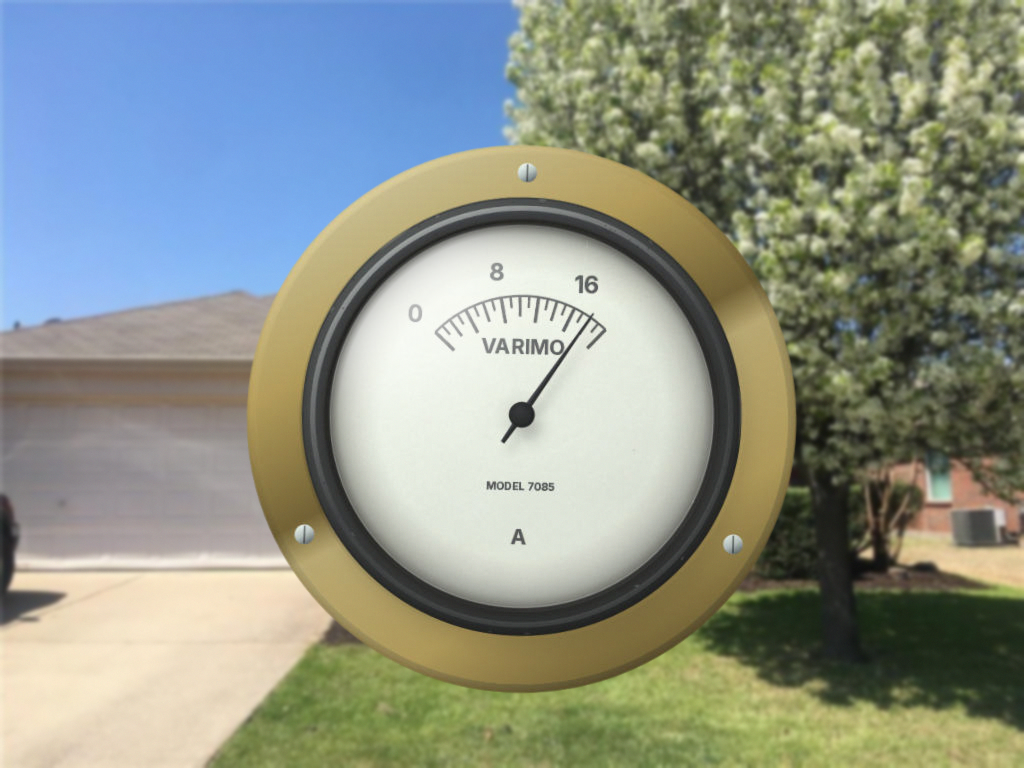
18 A
